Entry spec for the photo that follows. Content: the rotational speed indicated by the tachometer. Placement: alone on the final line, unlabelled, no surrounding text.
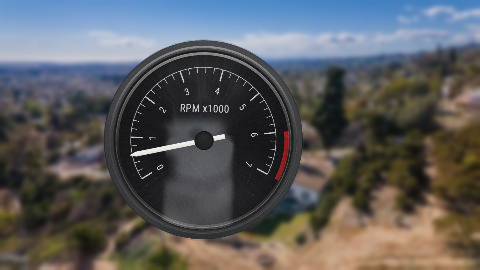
600 rpm
